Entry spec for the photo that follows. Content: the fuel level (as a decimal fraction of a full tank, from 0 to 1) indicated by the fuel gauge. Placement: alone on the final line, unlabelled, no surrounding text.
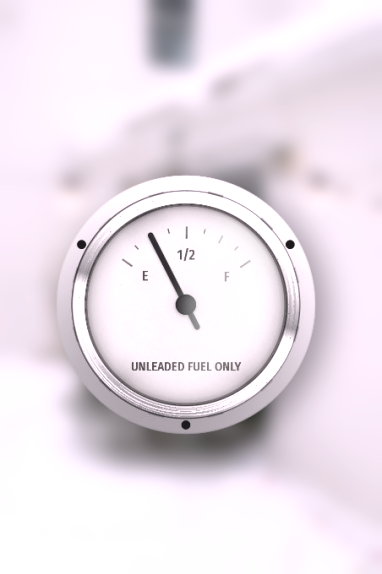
0.25
